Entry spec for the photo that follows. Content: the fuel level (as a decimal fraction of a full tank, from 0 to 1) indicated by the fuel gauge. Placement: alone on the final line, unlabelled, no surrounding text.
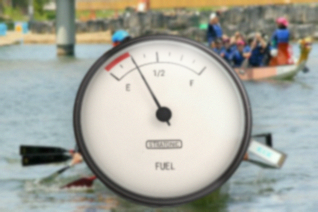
0.25
